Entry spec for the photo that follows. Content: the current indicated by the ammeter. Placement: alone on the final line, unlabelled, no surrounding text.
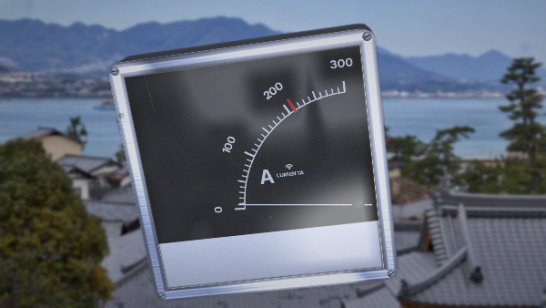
10 A
